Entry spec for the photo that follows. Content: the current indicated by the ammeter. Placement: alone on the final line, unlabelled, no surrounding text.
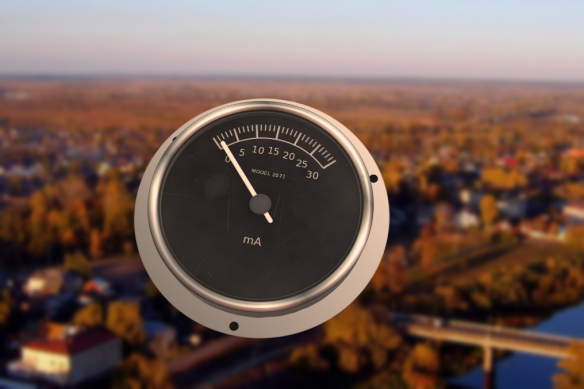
1 mA
